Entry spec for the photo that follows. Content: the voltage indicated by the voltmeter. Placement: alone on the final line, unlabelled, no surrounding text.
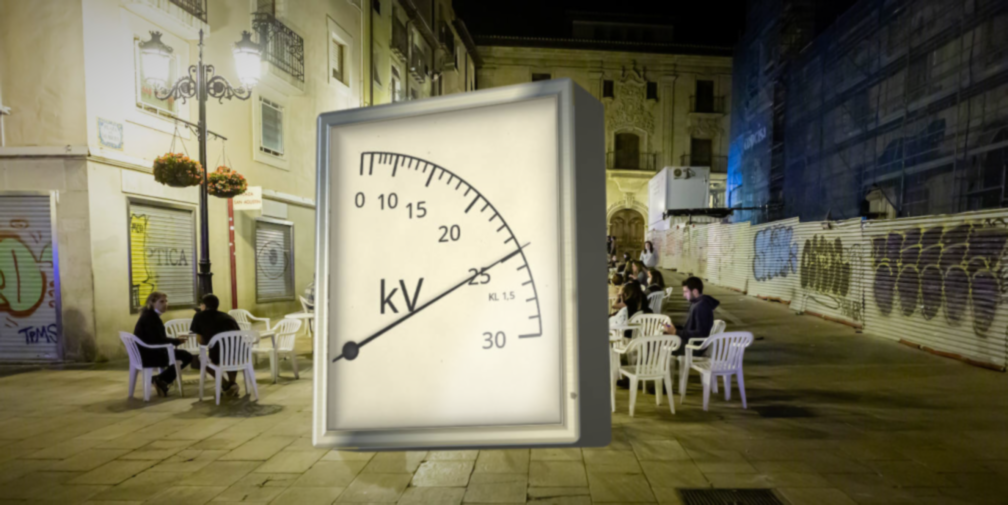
25 kV
